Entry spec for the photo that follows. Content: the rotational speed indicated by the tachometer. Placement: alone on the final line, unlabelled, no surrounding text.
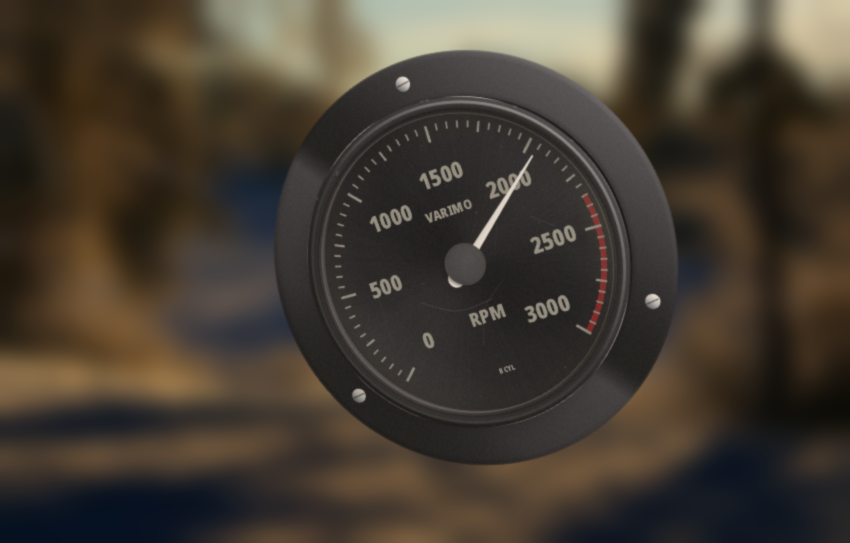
2050 rpm
